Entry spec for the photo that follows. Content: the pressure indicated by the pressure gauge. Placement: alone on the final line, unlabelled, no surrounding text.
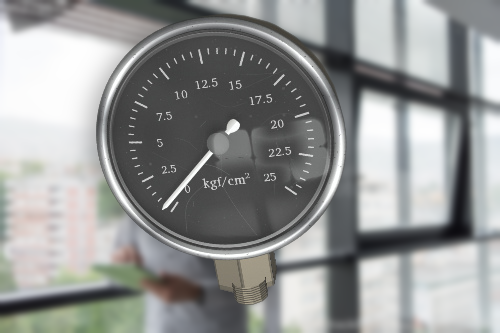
0.5 kg/cm²
